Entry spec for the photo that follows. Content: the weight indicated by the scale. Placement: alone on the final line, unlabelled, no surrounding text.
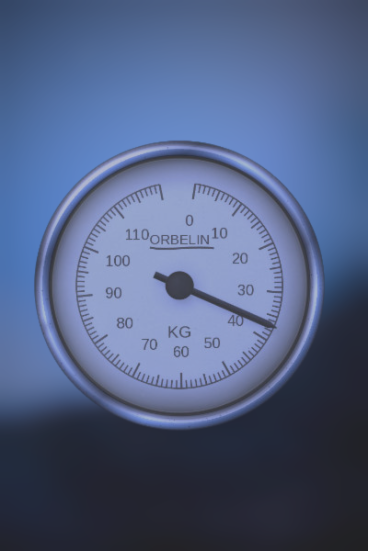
37 kg
